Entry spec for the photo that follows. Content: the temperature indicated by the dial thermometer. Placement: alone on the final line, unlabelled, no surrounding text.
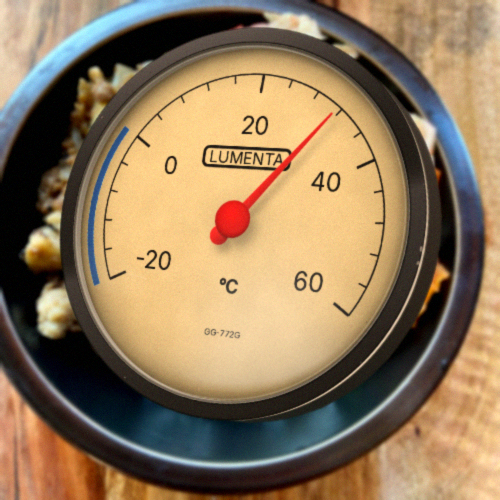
32 °C
